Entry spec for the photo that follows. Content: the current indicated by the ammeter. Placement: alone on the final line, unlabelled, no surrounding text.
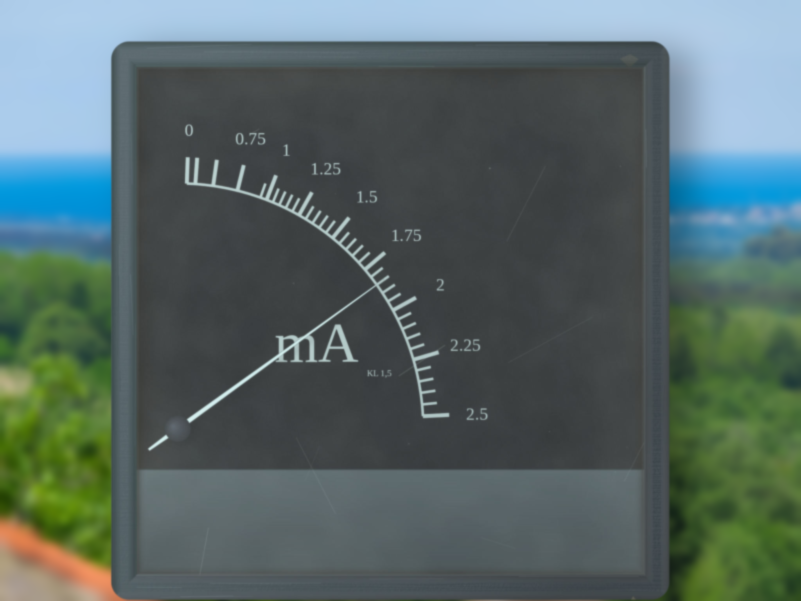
1.85 mA
